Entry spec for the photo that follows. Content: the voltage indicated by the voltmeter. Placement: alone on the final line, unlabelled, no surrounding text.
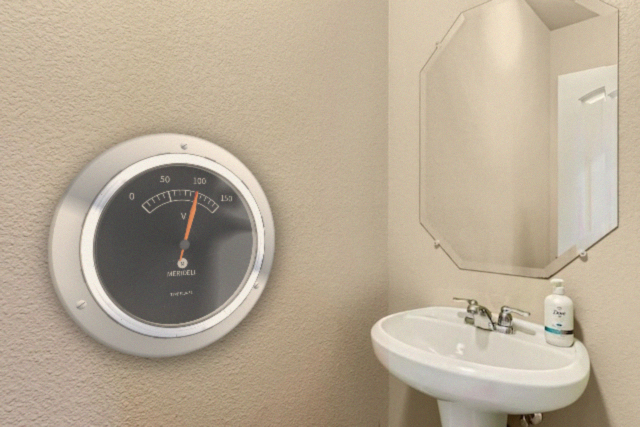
100 V
